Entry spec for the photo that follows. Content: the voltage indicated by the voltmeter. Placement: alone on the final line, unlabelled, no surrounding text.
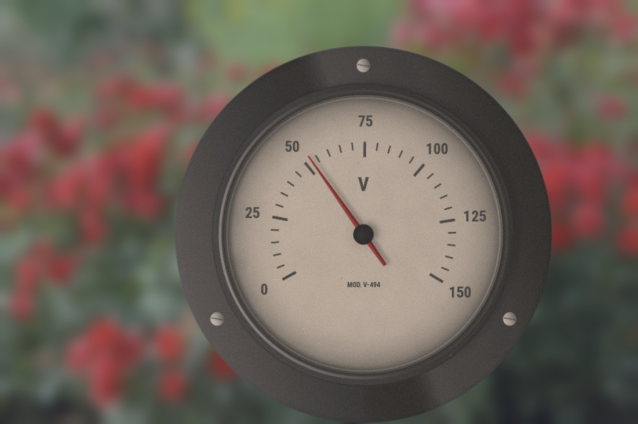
52.5 V
